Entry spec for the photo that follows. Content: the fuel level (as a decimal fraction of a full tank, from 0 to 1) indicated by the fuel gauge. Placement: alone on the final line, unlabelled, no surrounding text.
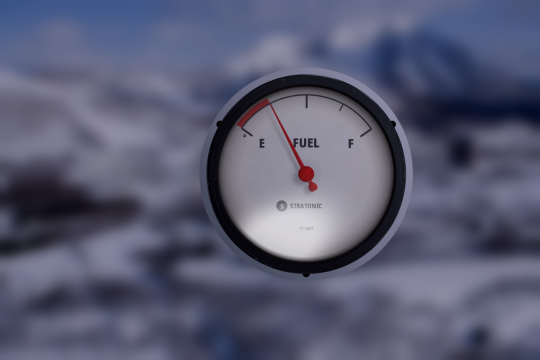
0.25
